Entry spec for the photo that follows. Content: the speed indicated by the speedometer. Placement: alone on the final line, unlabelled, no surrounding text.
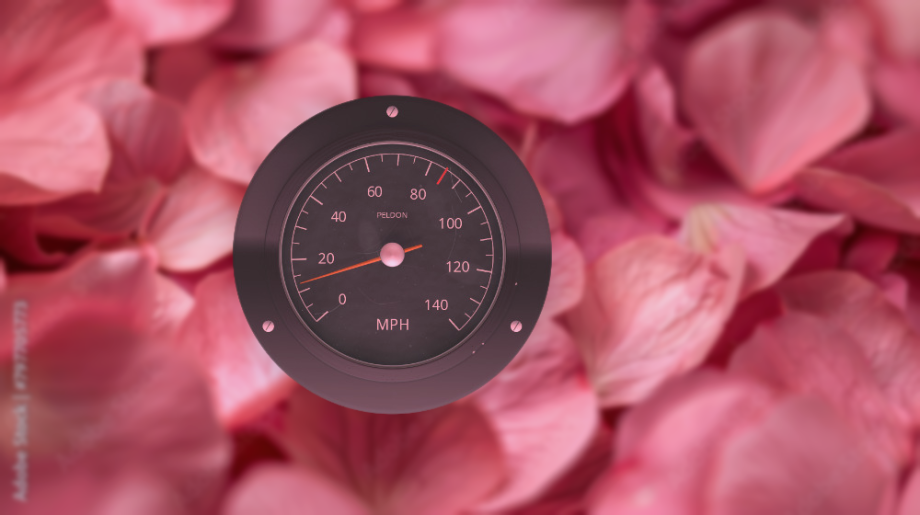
12.5 mph
